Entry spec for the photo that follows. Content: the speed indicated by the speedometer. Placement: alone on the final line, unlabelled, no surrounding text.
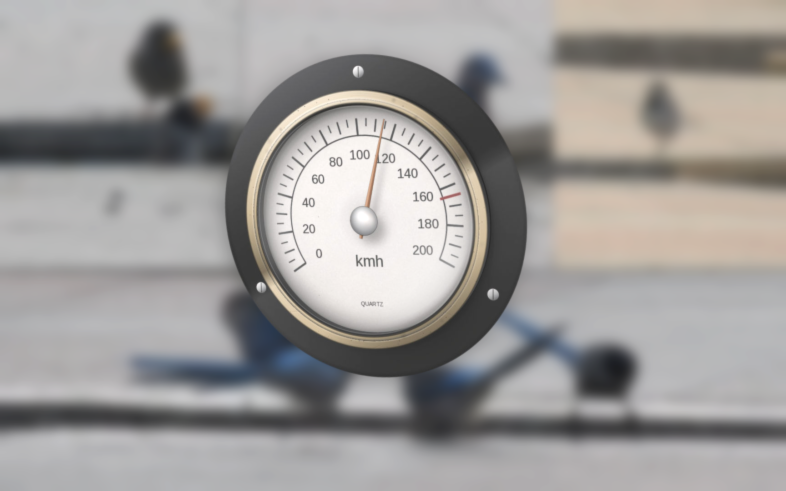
115 km/h
